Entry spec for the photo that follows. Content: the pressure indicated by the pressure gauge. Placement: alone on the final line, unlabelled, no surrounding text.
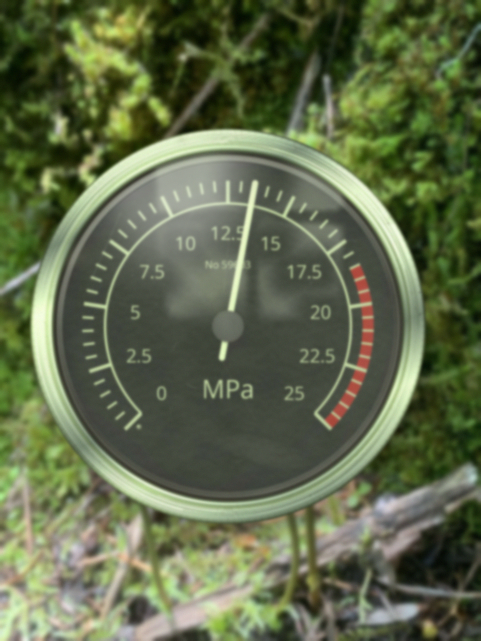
13.5 MPa
